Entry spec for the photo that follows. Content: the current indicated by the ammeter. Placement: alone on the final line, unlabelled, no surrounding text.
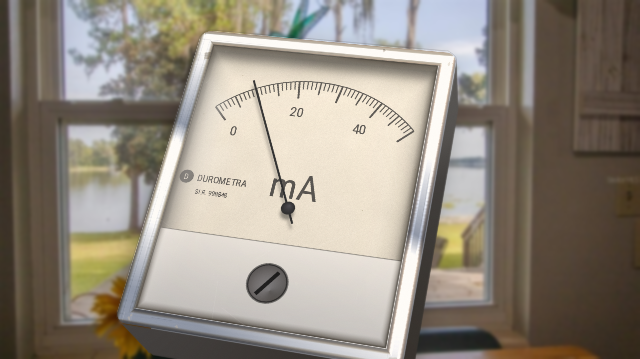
10 mA
